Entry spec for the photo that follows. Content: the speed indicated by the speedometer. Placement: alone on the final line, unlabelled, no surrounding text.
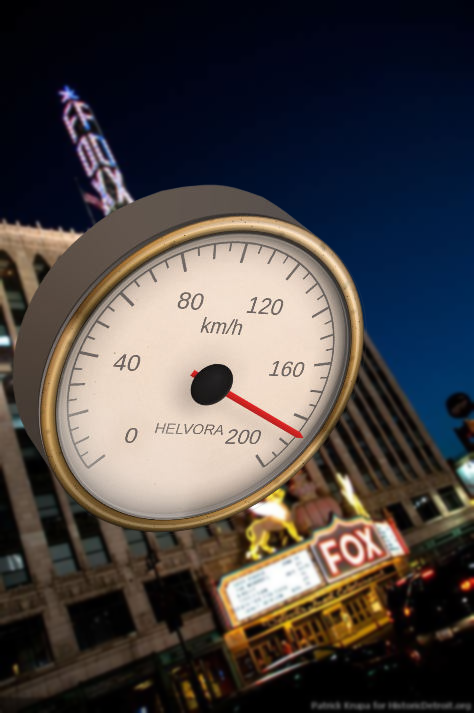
185 km/h
